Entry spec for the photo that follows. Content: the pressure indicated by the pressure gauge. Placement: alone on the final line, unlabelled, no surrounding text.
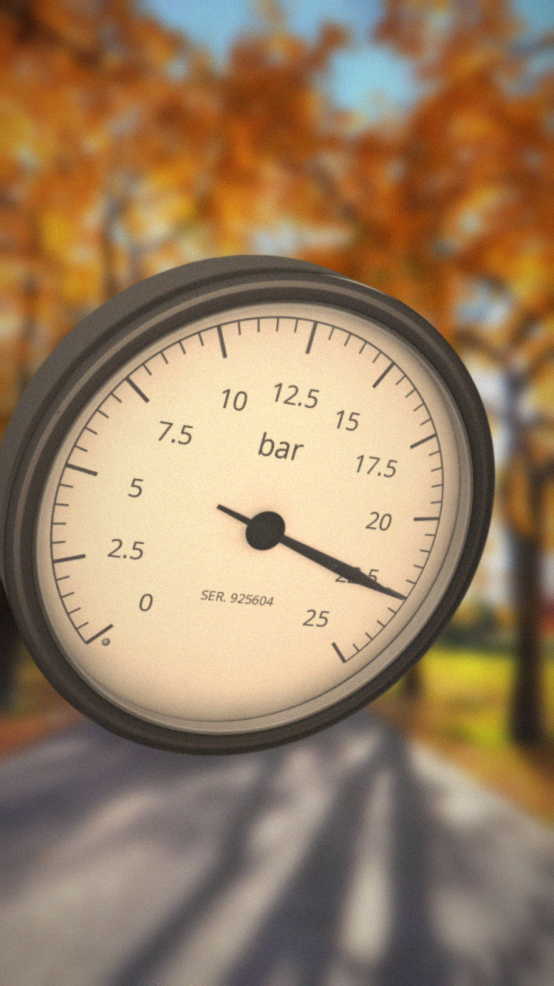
22.5 bar
